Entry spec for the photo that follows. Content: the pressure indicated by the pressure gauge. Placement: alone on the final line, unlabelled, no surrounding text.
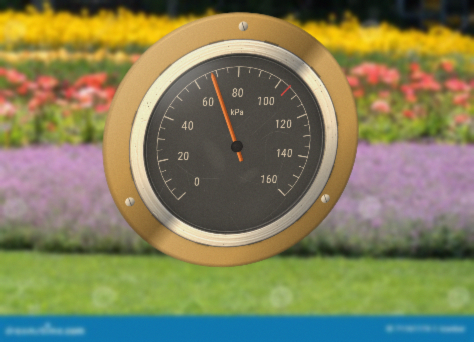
67.5 kPa
